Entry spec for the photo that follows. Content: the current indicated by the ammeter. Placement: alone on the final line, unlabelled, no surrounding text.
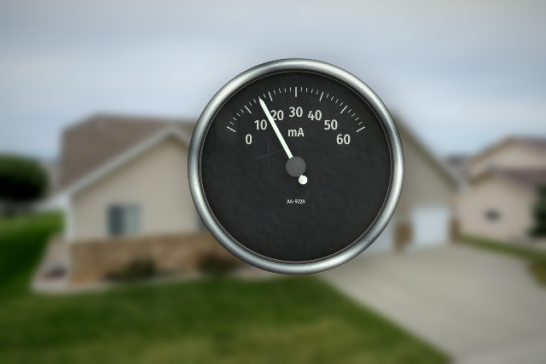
16 mA
